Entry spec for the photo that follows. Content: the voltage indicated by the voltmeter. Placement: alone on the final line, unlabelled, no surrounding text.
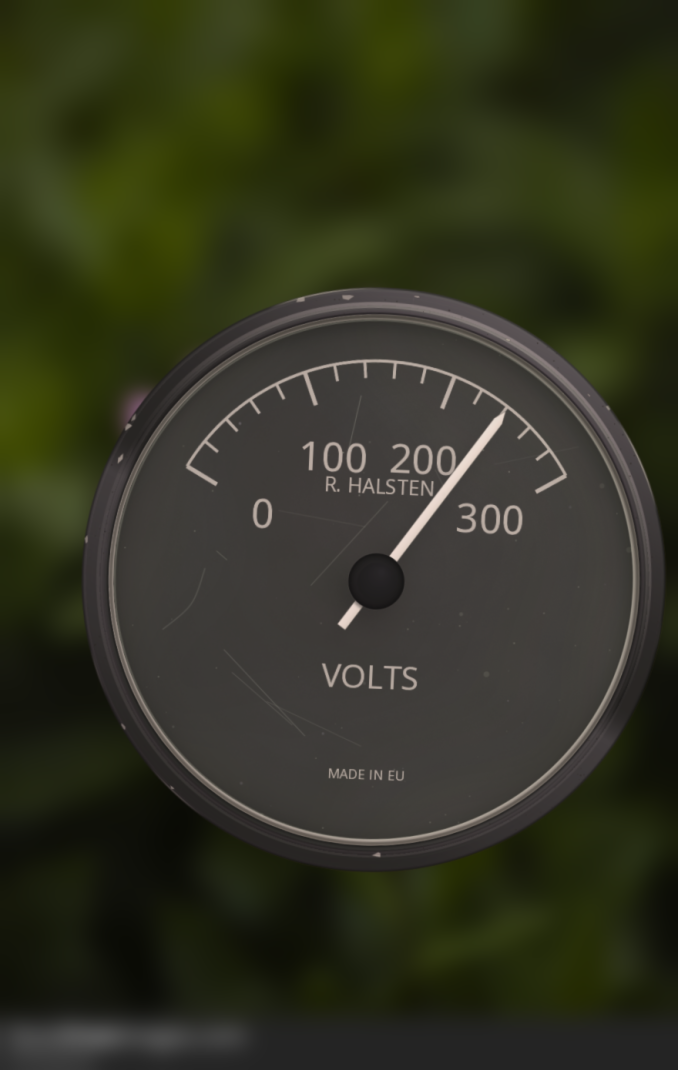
240 V
